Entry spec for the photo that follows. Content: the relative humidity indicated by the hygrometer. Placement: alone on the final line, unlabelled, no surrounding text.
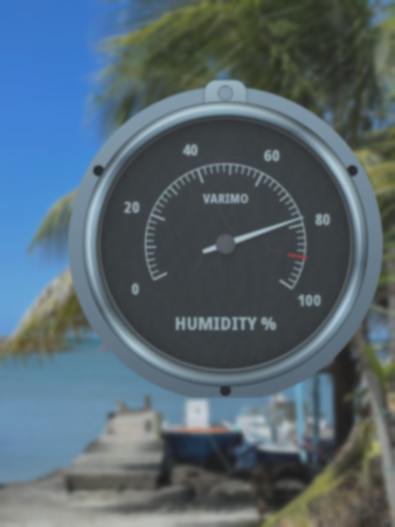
78 %
